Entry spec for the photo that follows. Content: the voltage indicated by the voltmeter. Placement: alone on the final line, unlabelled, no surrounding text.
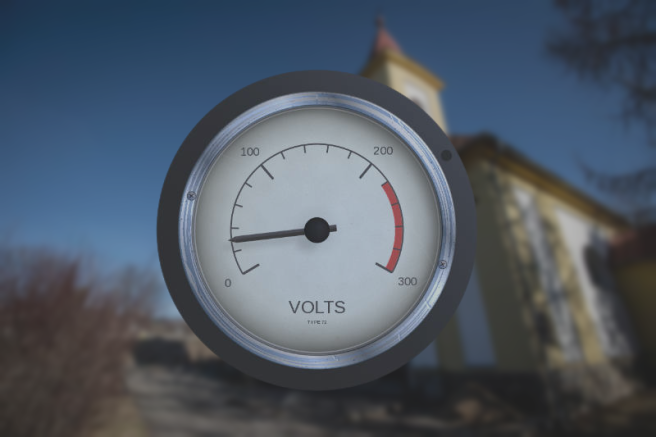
30 V
